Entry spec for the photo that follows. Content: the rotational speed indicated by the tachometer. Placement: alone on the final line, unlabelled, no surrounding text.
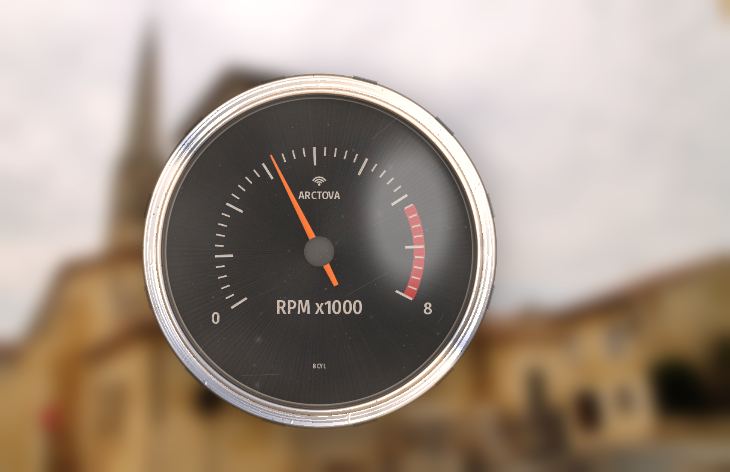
3200 rpm
